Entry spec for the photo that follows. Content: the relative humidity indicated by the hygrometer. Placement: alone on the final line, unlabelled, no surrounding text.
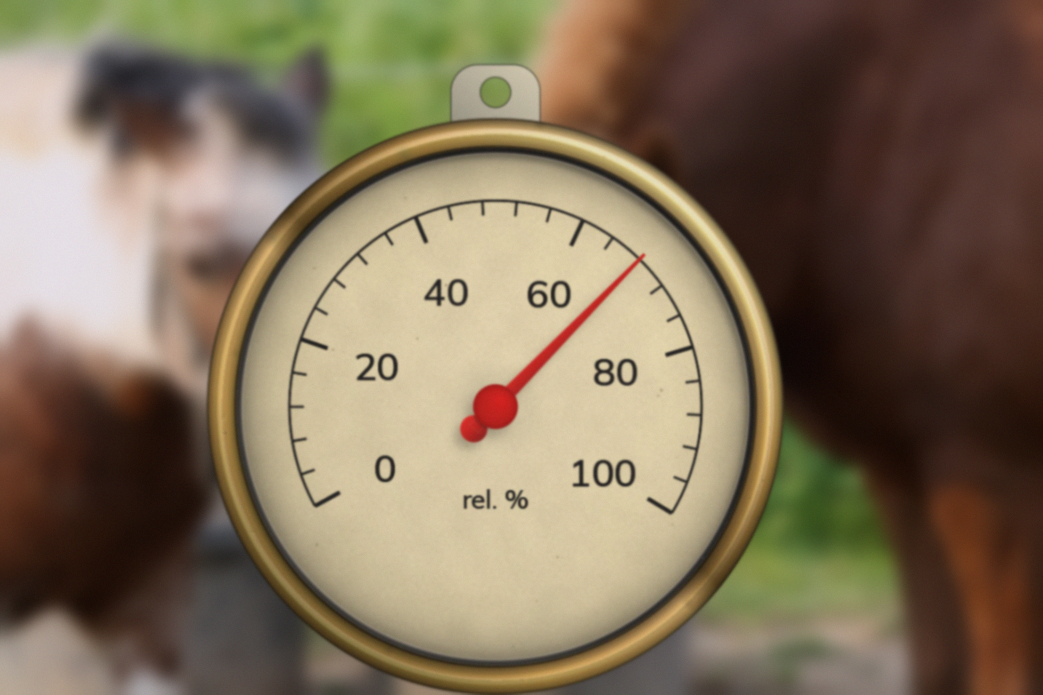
68 %
